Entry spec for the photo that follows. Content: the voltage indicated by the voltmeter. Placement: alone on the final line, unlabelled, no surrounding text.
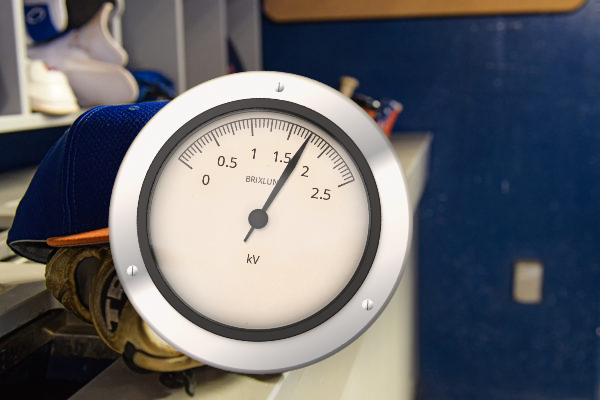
1.75 kV
